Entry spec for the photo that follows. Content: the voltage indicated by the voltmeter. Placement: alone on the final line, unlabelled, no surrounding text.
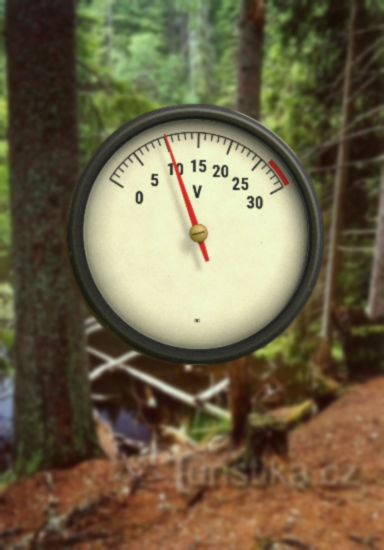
10 V
